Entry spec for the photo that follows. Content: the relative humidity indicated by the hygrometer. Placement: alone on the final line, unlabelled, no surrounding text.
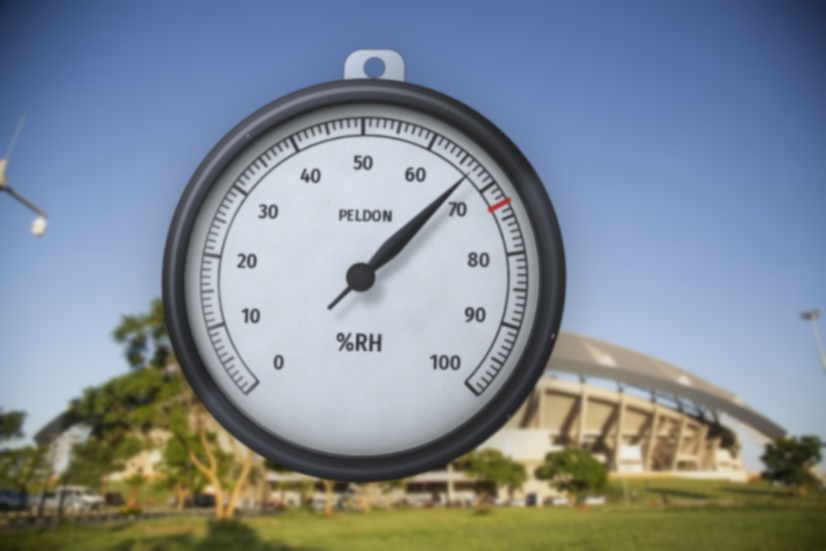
67 %
